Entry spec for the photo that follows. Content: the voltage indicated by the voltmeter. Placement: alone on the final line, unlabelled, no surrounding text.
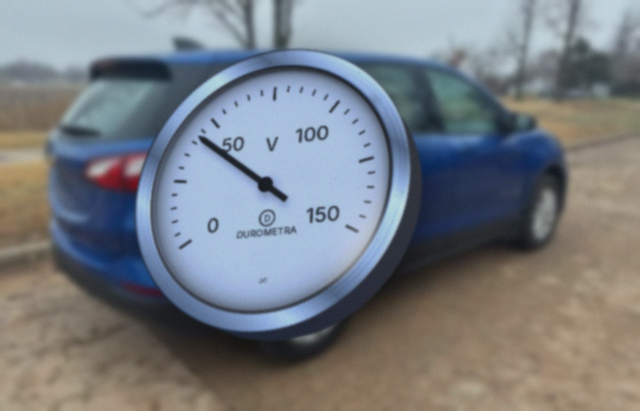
42.5 V
